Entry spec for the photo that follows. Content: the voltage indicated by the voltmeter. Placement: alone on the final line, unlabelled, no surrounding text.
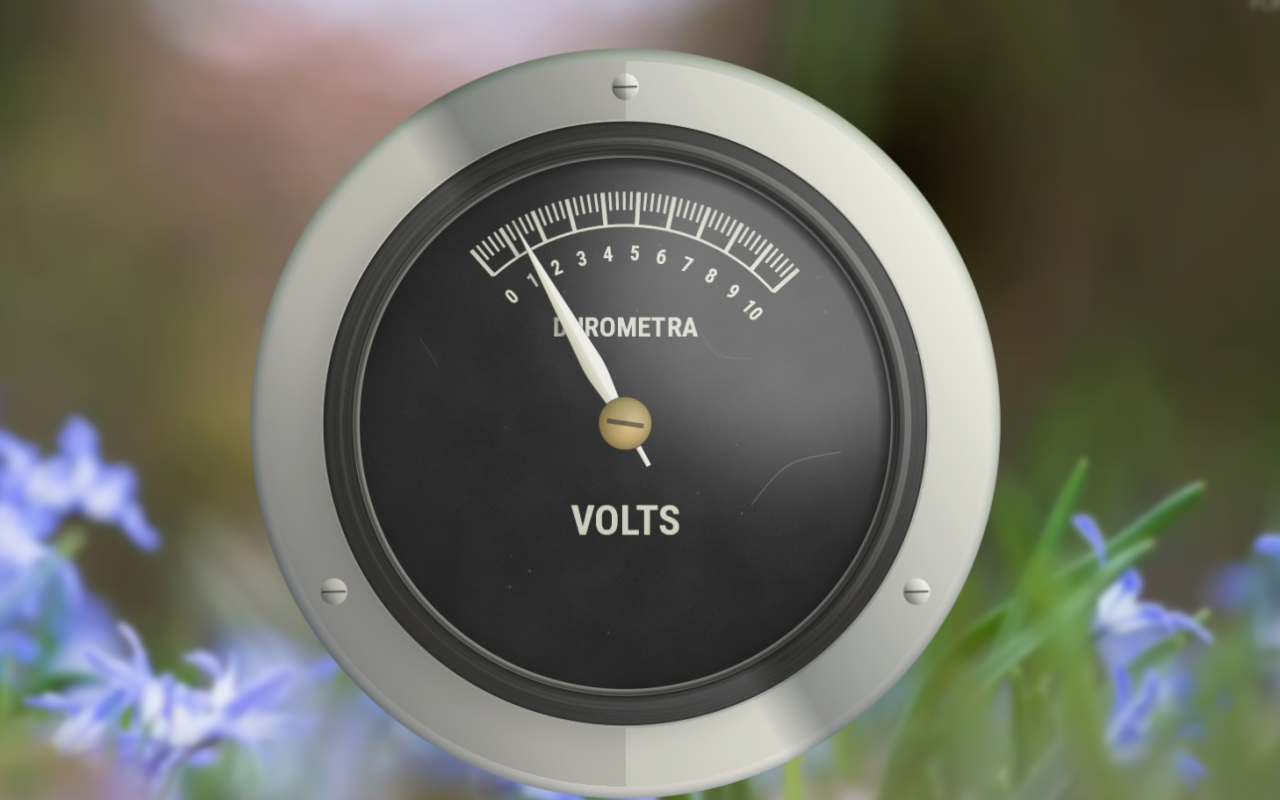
1.4 V
